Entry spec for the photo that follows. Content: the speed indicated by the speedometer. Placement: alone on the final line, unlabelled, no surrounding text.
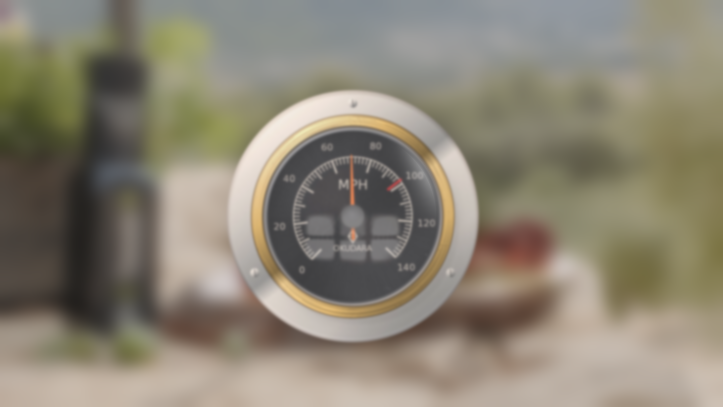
70 mph
